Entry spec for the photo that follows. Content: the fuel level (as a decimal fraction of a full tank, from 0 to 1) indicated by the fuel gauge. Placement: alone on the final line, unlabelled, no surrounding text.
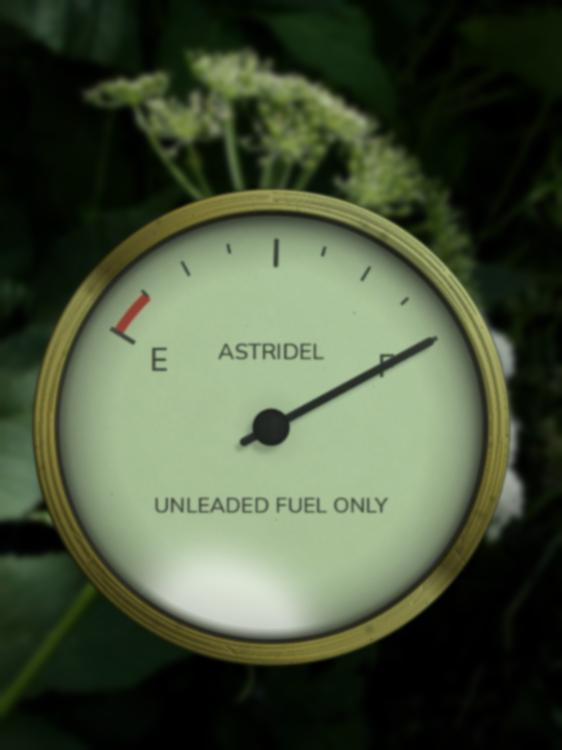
1
